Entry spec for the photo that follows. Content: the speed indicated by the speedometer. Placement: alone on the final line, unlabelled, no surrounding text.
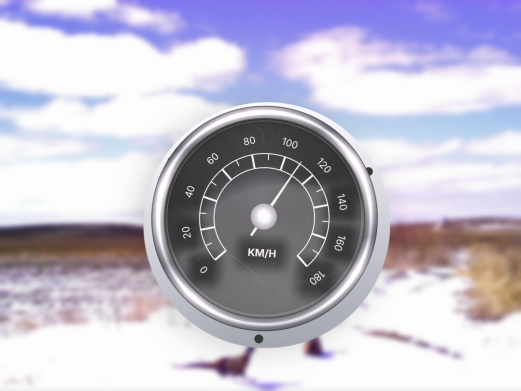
110 km/h
